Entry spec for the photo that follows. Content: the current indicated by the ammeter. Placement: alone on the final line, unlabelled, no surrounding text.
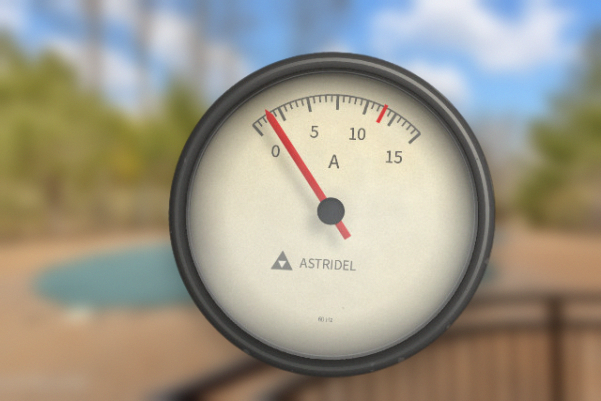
1.5 A
